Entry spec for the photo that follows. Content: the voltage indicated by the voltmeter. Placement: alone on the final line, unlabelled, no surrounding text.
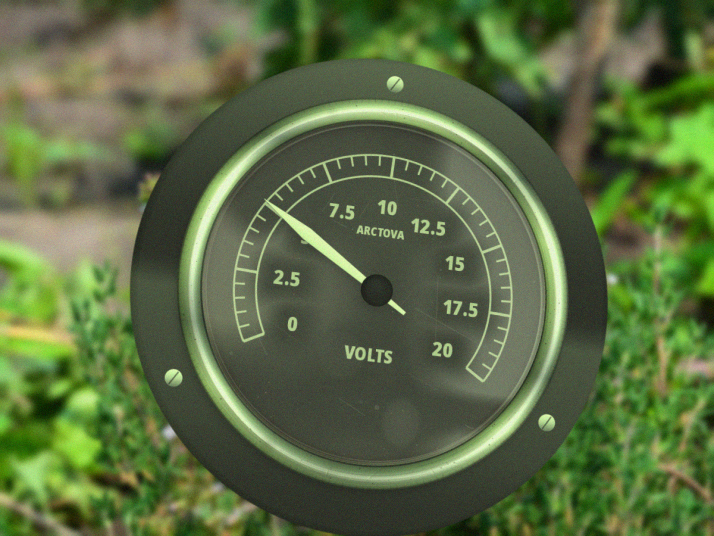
5 V
